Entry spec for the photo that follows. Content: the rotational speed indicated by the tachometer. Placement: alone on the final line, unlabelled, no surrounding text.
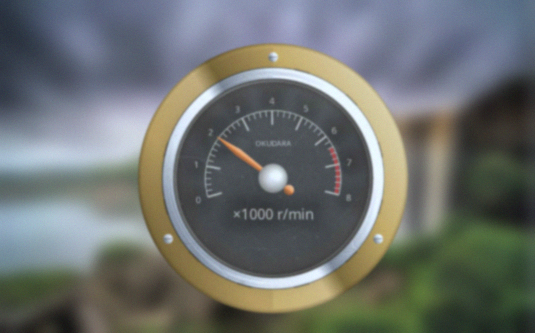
2000 rpm
